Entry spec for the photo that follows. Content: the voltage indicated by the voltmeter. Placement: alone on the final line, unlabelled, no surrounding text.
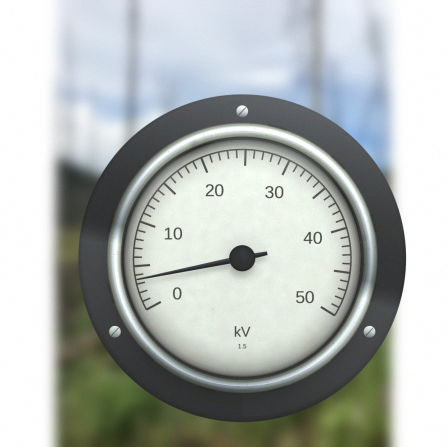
3.5 kV
